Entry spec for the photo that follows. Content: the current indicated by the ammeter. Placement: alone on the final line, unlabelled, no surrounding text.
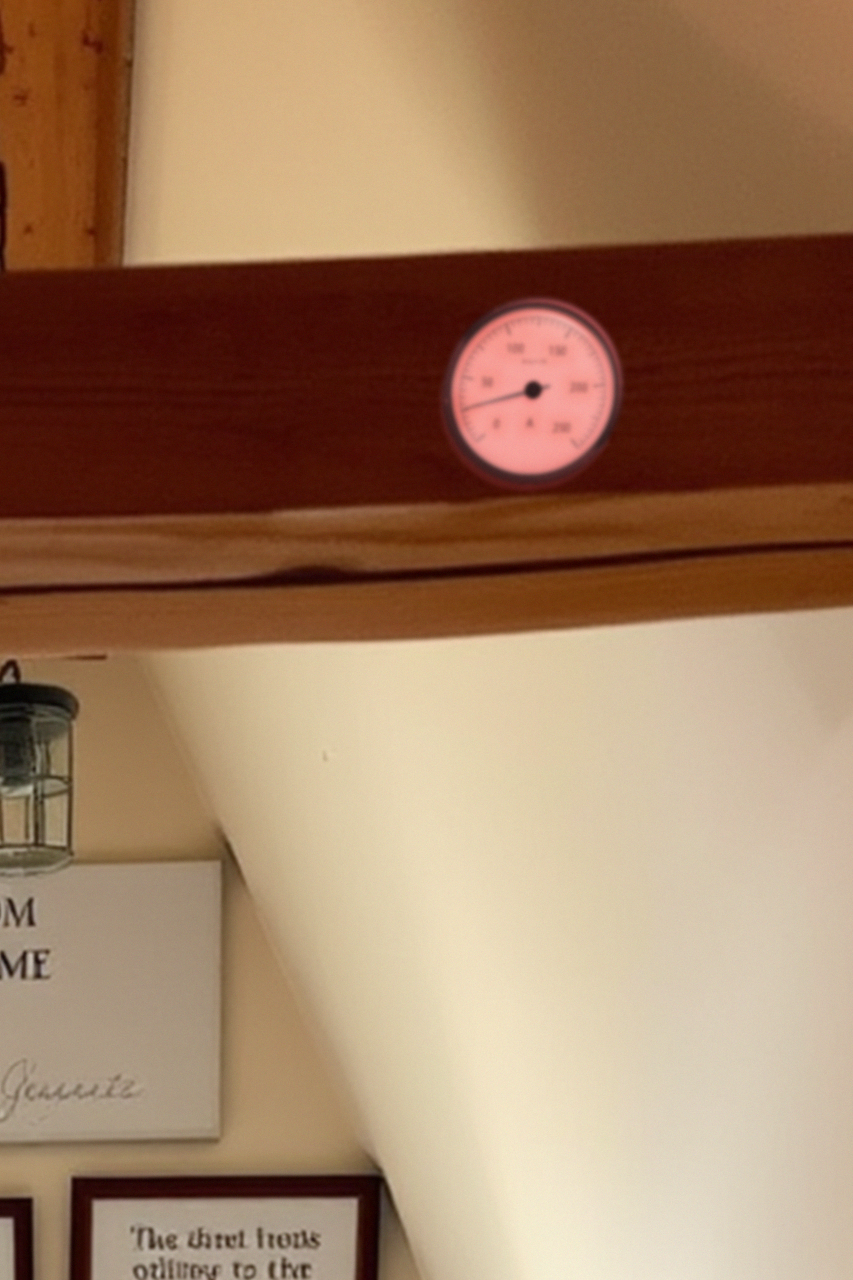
25 A
